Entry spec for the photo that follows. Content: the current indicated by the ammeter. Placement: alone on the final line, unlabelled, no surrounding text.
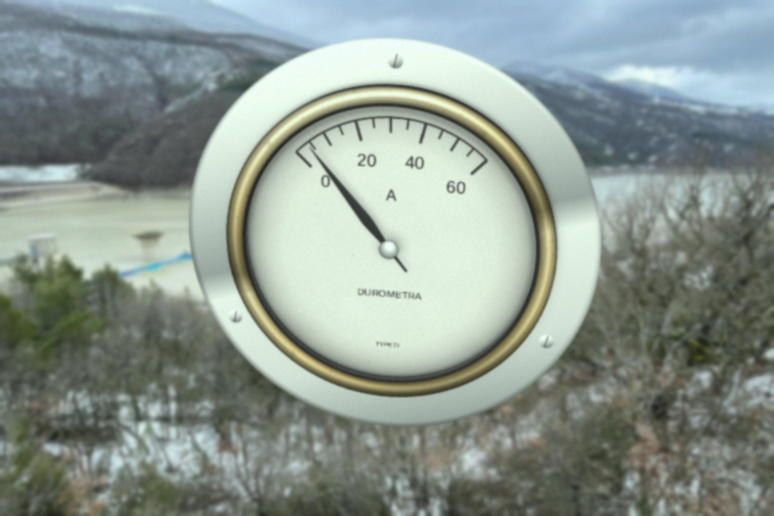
5 A
